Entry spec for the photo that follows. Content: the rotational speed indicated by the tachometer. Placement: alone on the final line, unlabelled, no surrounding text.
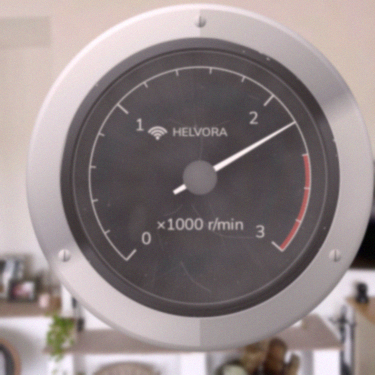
2200 rpm
